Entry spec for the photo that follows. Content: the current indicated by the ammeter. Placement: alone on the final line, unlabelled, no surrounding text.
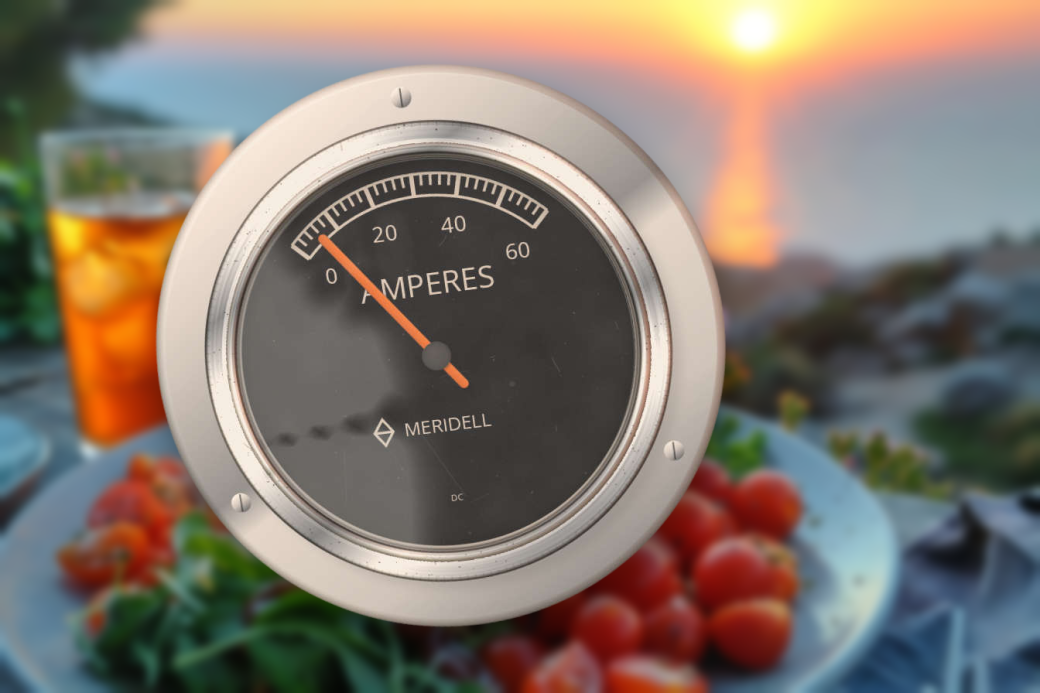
6 A
